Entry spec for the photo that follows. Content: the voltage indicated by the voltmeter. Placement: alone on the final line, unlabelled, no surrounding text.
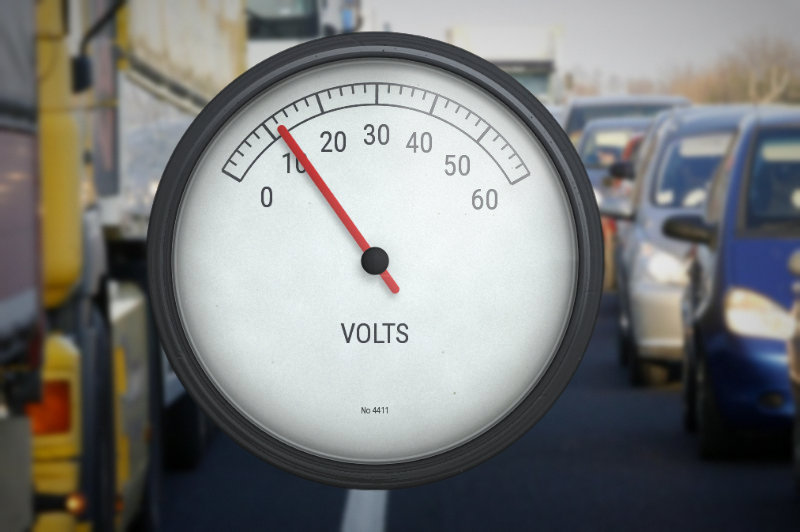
12 V
